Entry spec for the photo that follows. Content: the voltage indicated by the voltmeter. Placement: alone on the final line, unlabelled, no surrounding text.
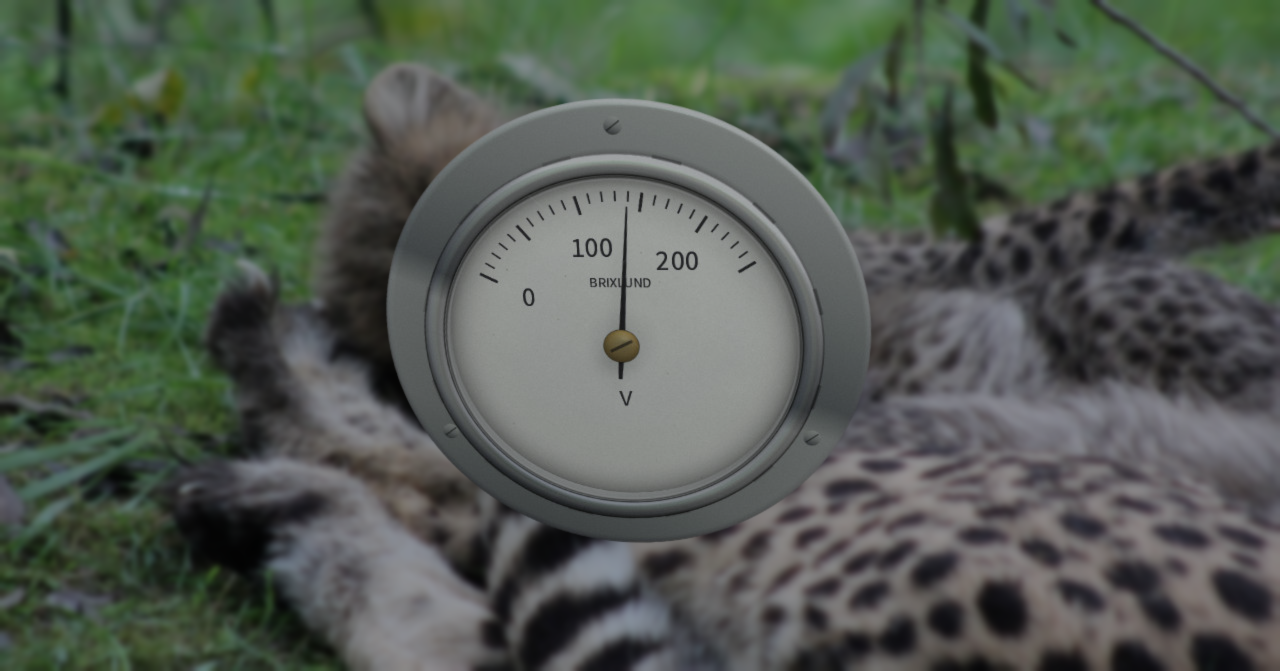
140 V
